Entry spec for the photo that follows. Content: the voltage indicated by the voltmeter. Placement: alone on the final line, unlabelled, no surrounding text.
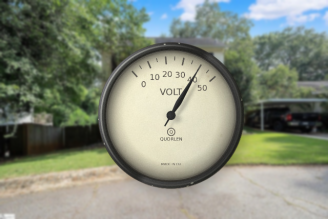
40 V
